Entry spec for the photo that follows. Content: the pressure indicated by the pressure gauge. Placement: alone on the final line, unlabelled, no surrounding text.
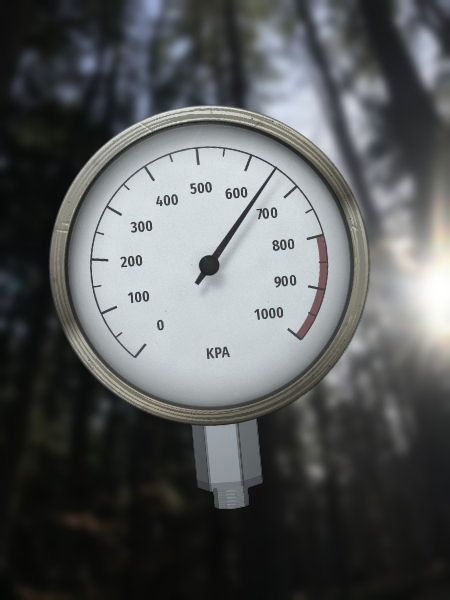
650 kPa
